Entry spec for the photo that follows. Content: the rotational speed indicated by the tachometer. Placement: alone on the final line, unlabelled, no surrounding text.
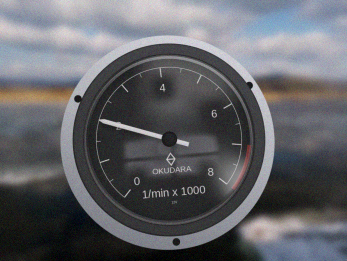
2000 rpm
